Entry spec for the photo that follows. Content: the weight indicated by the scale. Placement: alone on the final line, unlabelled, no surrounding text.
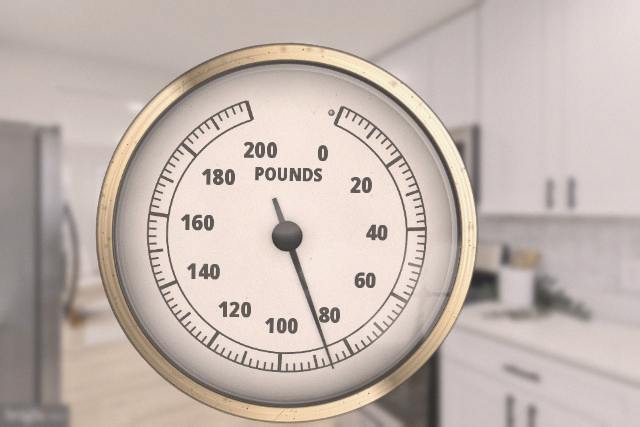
86 lb
